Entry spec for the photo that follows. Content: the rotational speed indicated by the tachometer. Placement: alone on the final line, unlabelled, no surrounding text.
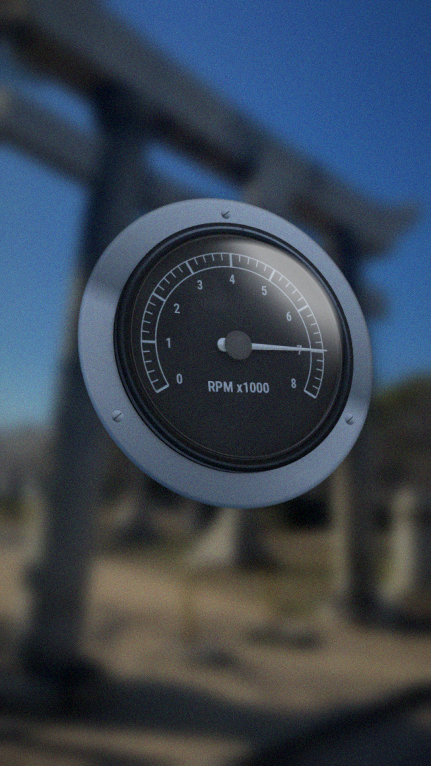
7000 rpm
